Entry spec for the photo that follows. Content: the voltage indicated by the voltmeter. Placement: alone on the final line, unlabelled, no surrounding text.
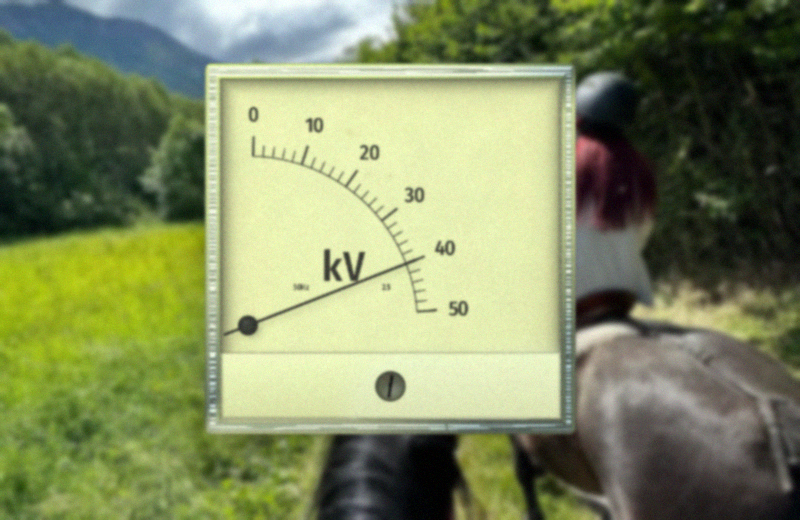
40 kV
